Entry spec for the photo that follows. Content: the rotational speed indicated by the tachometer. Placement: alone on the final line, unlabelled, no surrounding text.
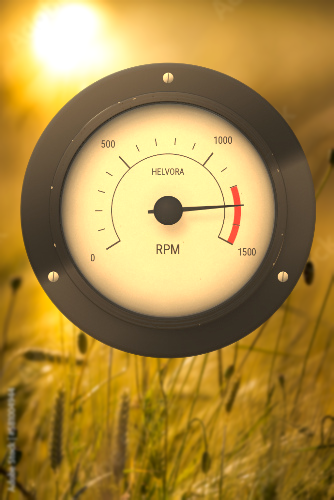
1300 rpm
